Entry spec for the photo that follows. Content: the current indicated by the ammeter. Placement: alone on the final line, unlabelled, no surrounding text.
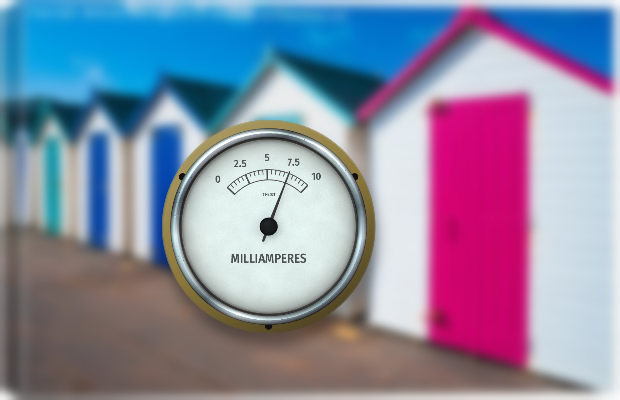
7.5 mA
